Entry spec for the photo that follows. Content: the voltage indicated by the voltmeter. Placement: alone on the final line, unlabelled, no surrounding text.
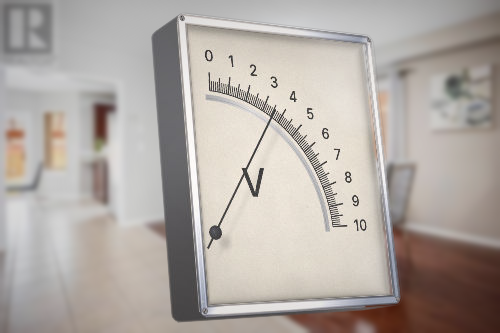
3.5 V
